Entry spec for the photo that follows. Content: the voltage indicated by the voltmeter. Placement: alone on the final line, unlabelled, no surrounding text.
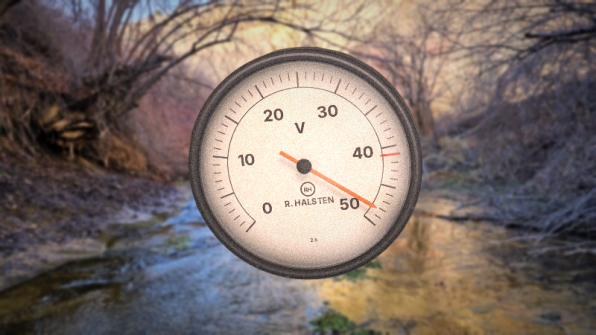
48 V
